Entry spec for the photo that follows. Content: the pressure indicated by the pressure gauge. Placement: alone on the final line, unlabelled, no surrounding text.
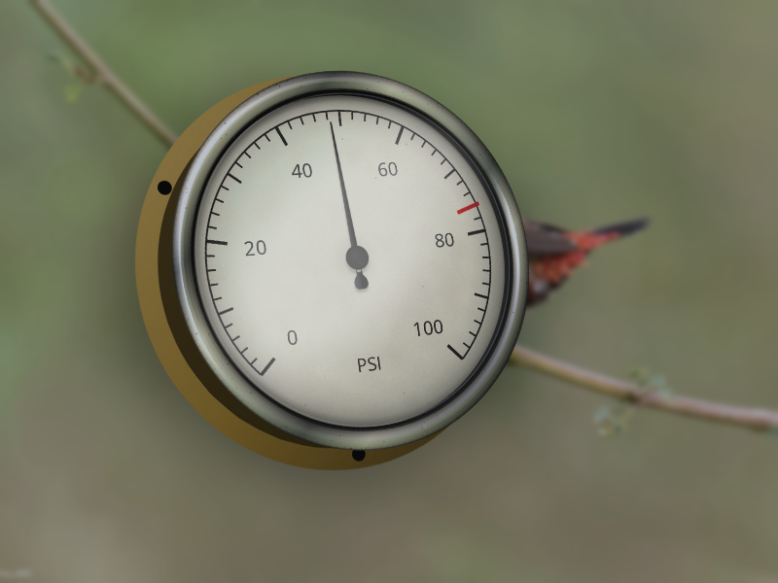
48 psi
